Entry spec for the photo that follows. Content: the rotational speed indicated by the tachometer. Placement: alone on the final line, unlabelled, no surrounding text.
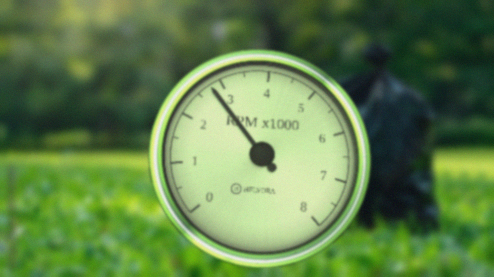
2750 rpm
